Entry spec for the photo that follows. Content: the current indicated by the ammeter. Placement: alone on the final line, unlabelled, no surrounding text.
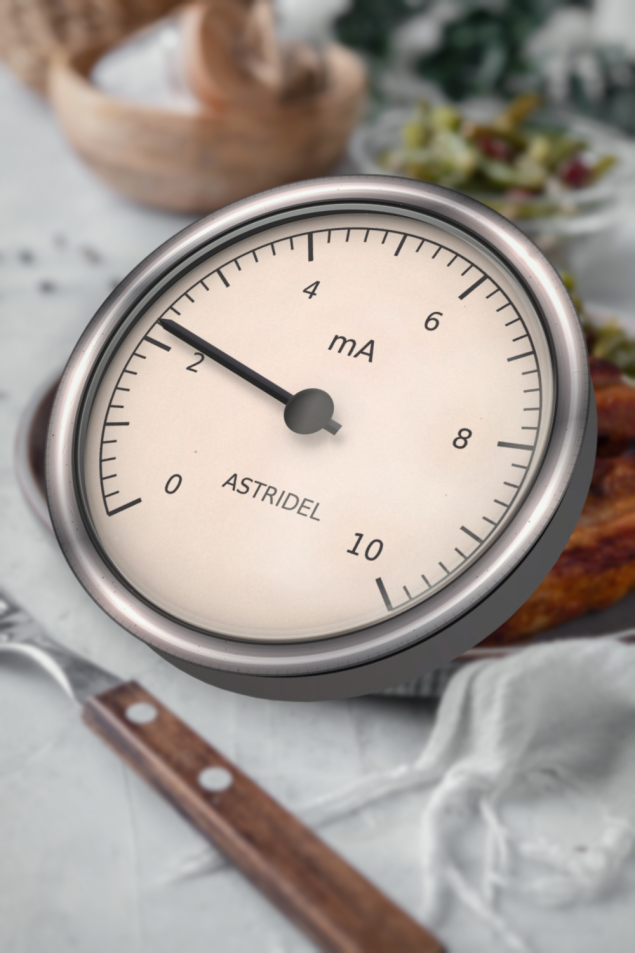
2.2 mA
